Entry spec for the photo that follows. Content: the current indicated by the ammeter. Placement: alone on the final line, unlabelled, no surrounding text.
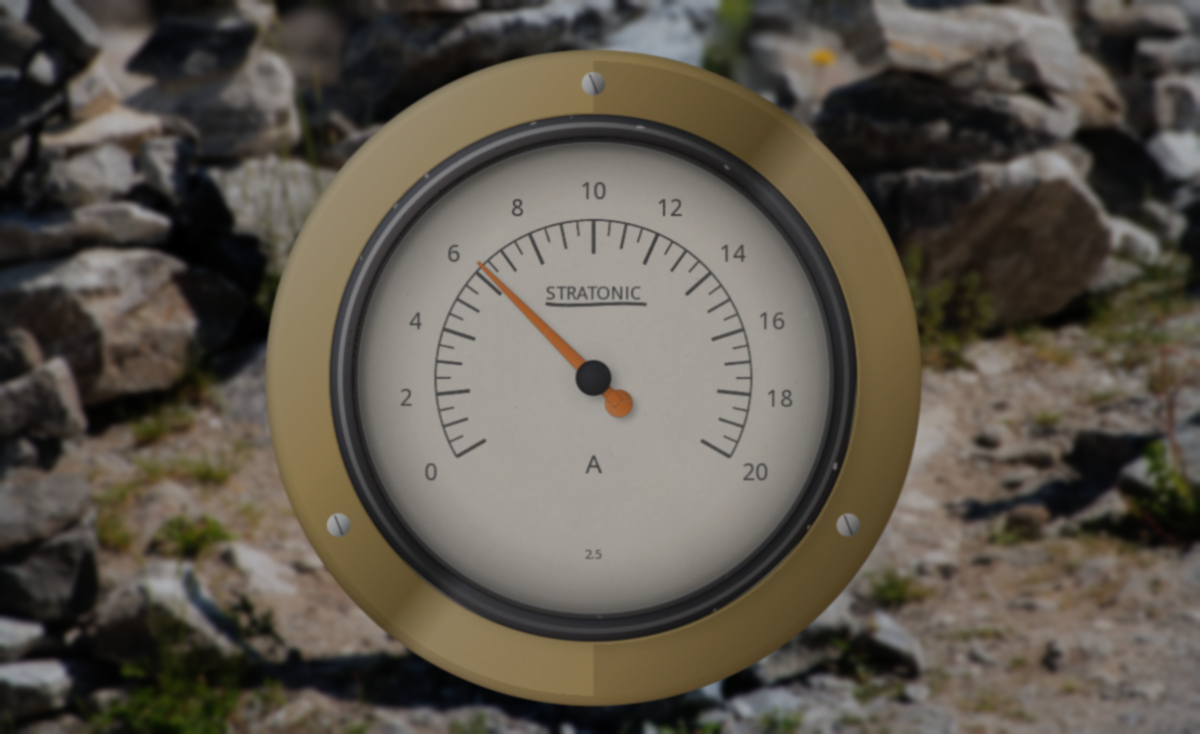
6.25 A
